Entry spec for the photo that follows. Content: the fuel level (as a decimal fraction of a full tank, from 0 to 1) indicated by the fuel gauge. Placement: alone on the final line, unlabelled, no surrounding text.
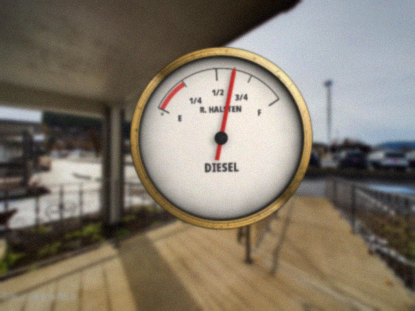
0.625
